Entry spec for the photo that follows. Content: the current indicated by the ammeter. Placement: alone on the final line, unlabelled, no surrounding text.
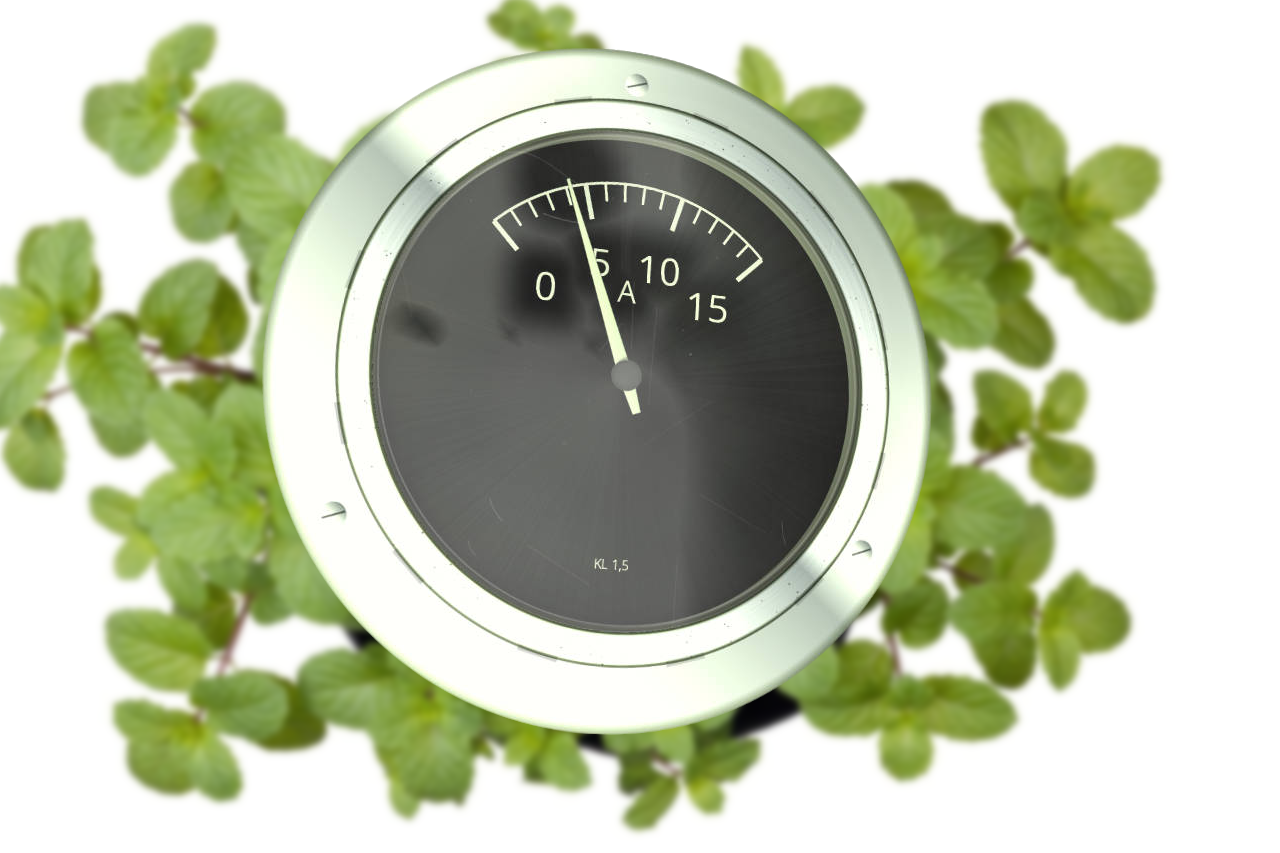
4 A
